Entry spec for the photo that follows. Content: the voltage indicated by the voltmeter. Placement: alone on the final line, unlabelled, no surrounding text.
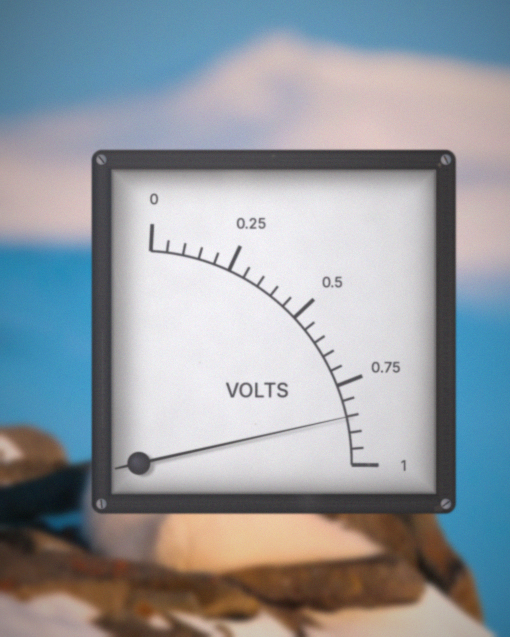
0.85 V
